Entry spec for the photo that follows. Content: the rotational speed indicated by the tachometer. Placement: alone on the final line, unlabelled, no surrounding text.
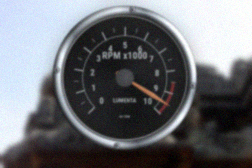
9500 rpm
